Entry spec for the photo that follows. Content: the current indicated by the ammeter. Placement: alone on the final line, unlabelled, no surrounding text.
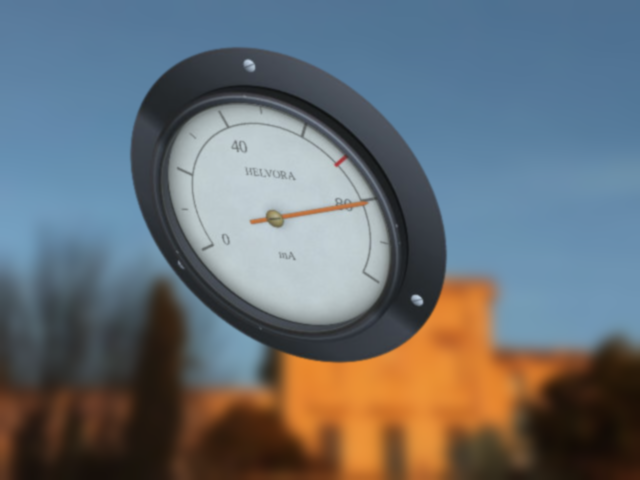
80 mA
